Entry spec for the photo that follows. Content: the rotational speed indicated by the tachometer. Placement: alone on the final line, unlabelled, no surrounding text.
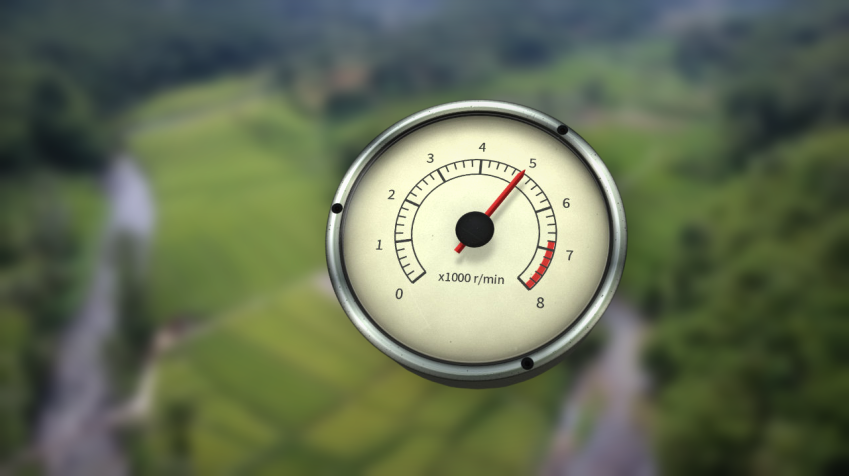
5000 rpm
